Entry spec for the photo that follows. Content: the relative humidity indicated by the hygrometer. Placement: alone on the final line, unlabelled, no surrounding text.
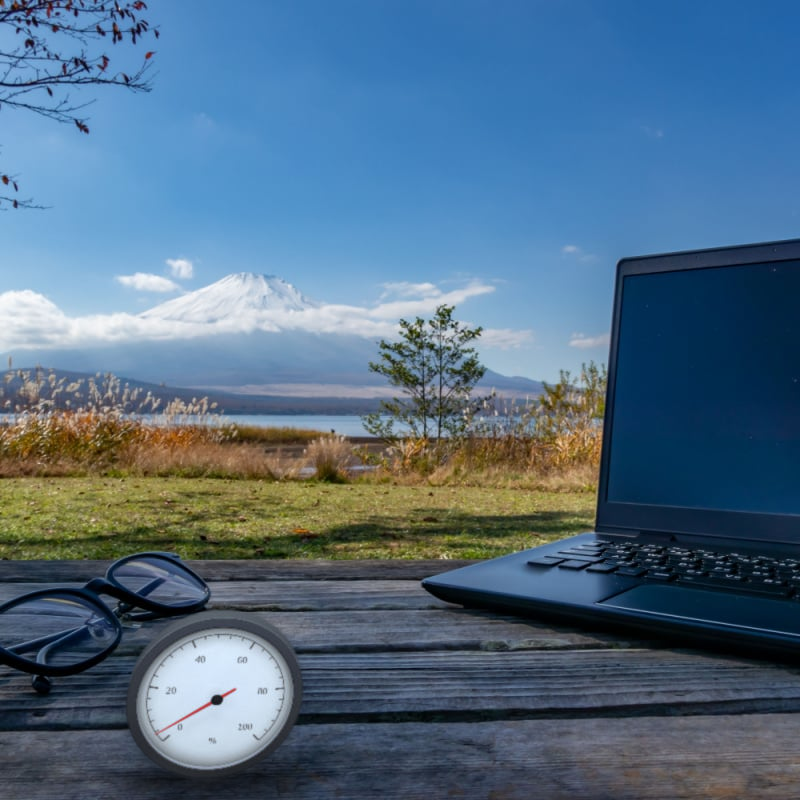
4 %
